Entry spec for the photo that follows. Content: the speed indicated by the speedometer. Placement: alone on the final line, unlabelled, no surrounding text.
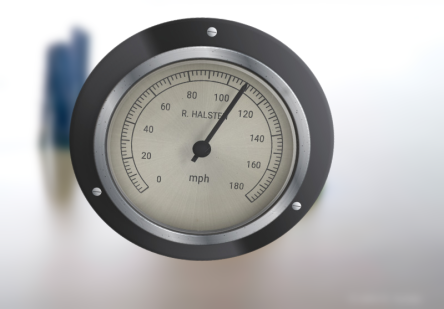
108 mph
